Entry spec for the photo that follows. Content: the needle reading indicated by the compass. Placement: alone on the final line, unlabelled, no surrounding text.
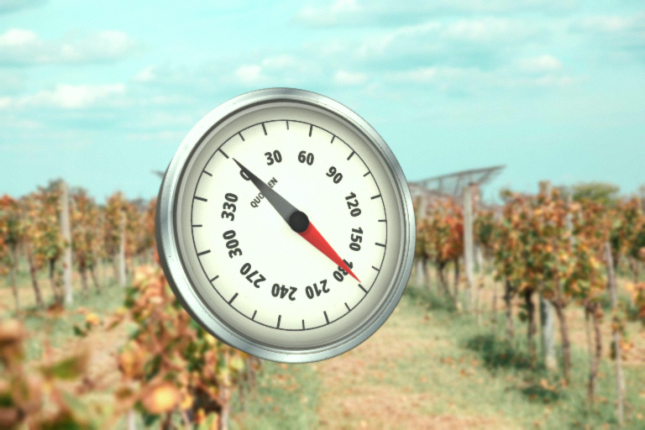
180 °
